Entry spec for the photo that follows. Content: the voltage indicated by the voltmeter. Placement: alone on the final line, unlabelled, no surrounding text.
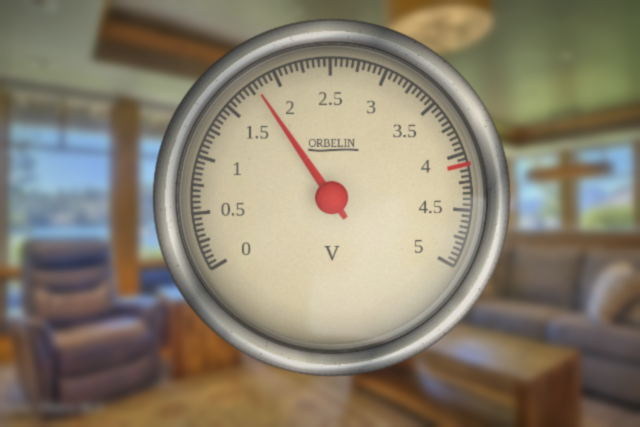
1.8 V
